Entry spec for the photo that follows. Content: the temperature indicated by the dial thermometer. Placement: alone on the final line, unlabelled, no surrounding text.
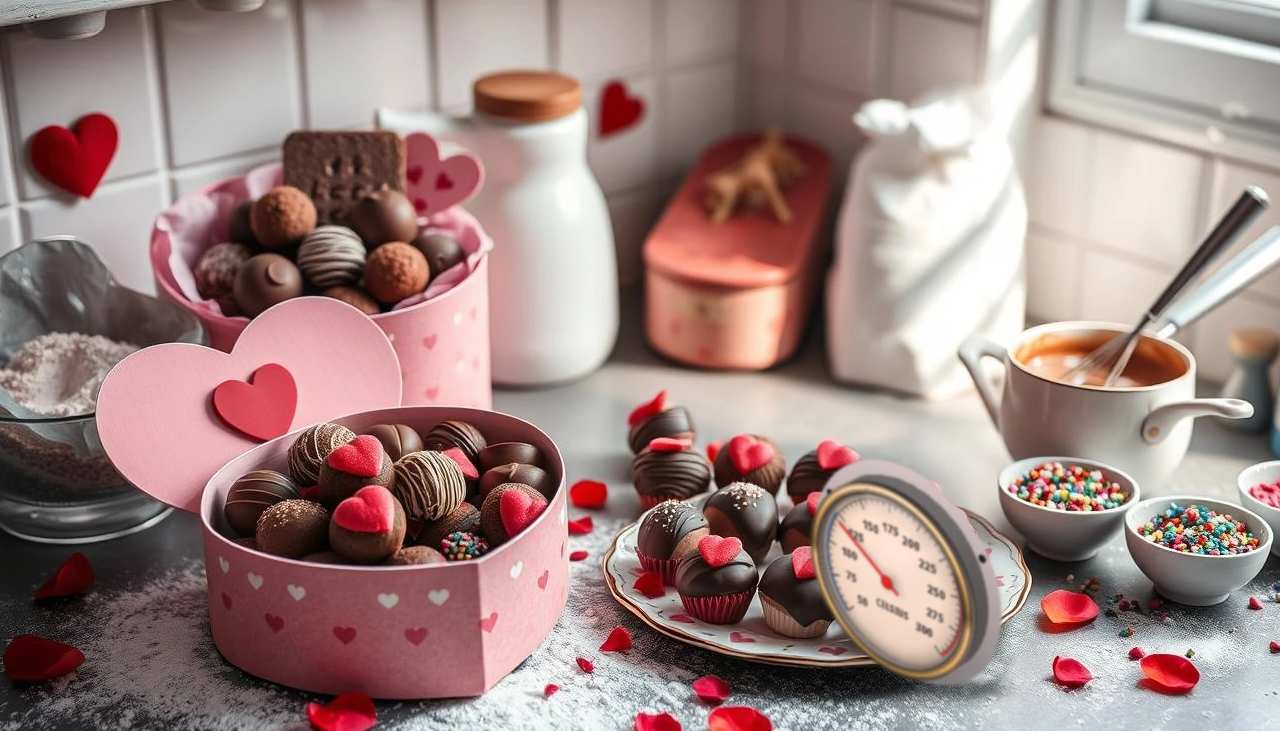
125 °C
